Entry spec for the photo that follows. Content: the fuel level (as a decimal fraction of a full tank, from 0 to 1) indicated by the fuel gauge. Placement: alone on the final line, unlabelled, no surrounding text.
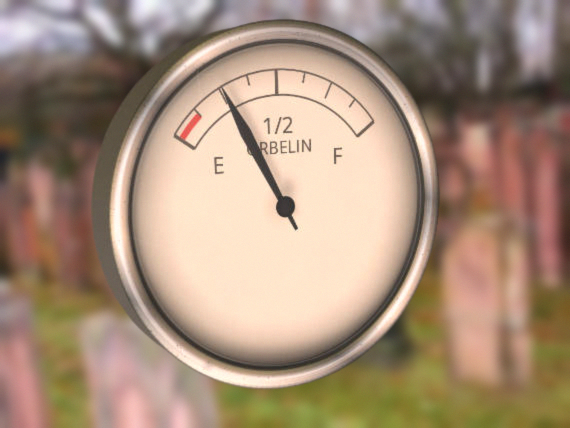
0.25
